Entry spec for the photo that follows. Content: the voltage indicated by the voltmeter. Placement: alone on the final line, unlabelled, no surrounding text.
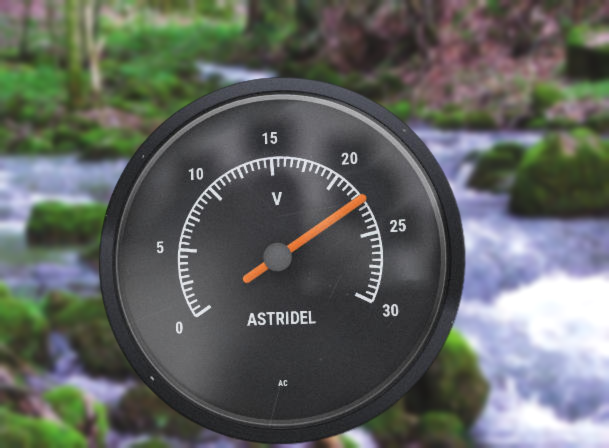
22.5 V
